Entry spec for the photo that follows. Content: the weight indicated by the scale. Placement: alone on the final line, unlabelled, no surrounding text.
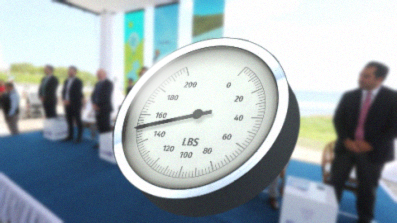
150 lb
